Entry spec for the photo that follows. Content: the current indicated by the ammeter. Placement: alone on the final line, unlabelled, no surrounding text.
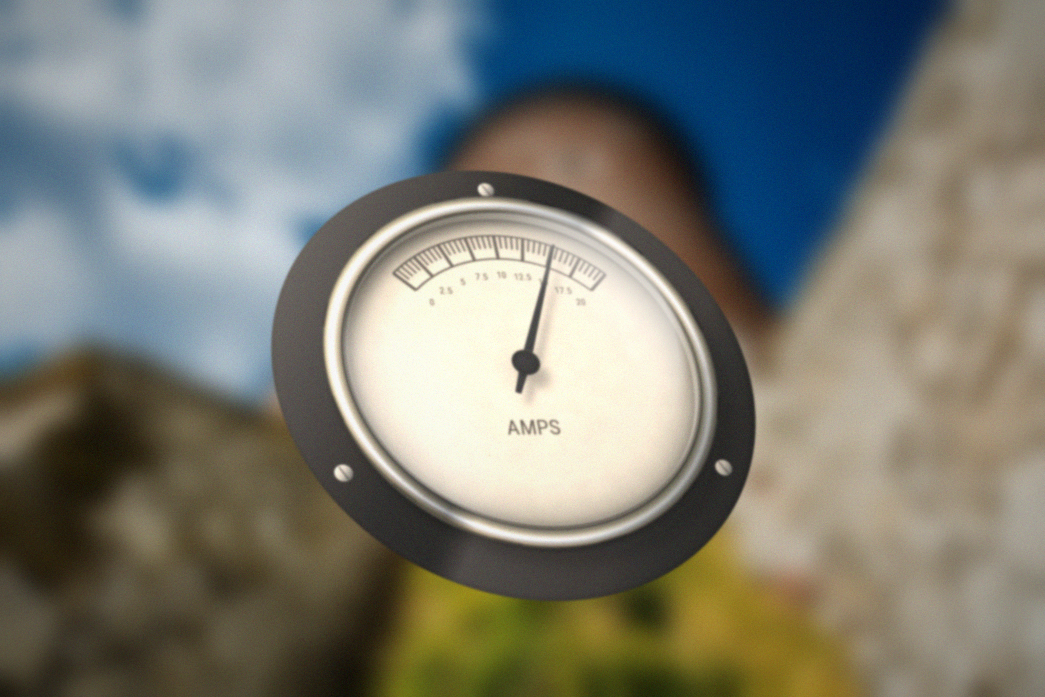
15 A
